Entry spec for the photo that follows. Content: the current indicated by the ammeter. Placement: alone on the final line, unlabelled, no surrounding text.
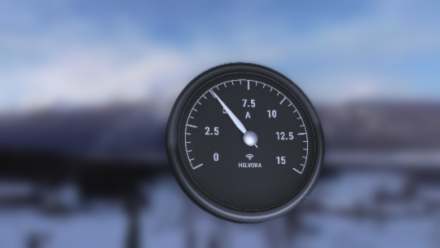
5 A
